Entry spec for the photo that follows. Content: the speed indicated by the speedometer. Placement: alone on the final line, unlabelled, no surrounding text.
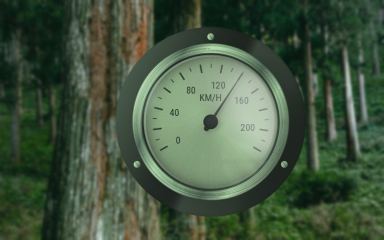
140 km/h
